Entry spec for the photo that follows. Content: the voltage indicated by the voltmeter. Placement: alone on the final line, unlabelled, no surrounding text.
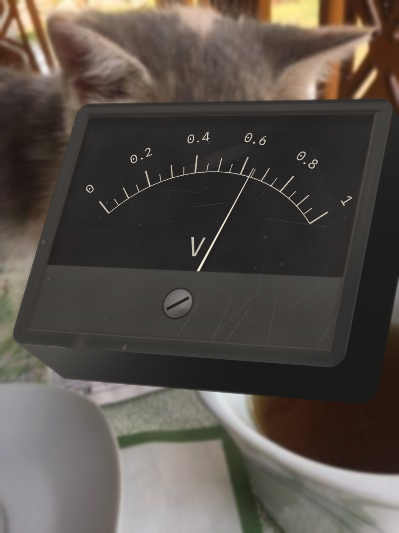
0.65 V
